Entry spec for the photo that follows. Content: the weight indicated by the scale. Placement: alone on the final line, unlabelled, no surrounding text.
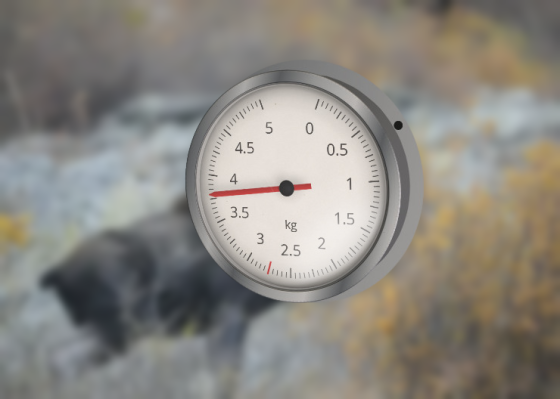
3.8 kg
